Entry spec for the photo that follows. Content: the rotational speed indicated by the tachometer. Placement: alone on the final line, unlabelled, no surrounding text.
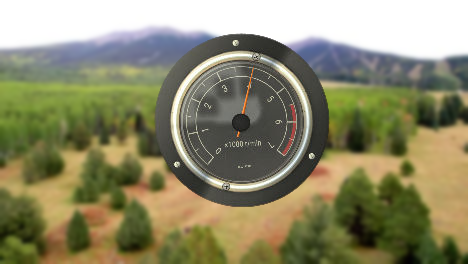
4000 rpm
